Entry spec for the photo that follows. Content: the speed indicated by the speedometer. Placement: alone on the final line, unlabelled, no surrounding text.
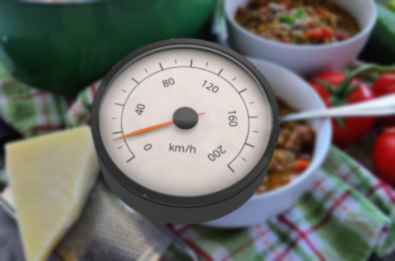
15 km/h
